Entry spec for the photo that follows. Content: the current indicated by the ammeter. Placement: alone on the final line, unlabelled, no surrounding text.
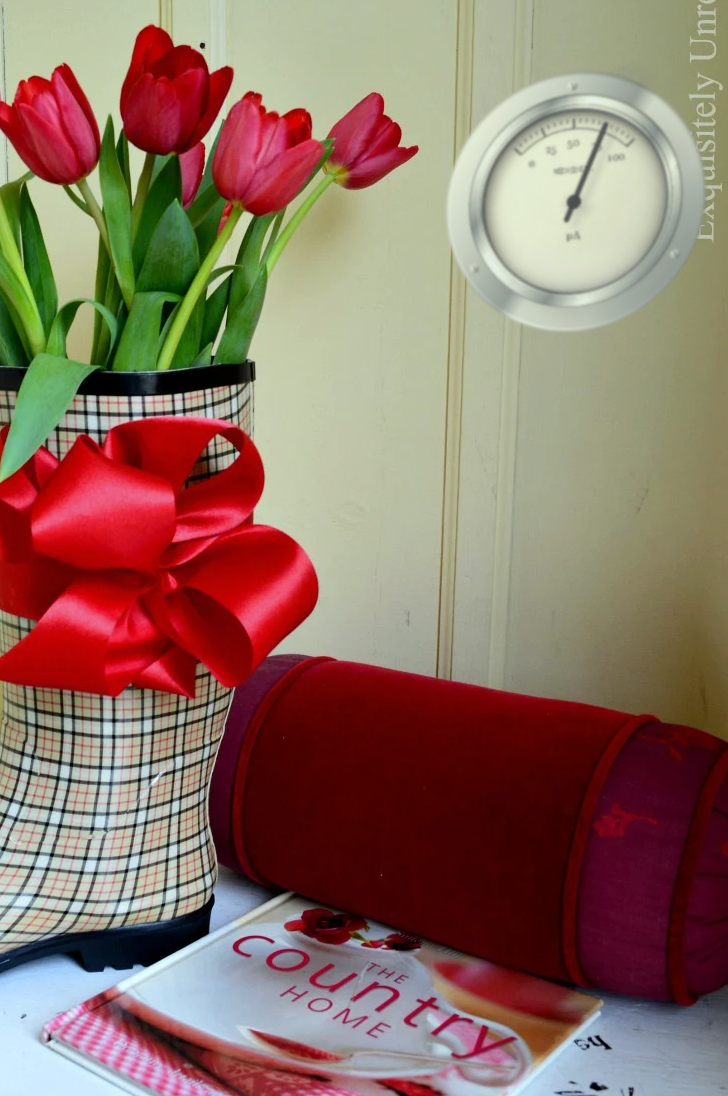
75 µA
